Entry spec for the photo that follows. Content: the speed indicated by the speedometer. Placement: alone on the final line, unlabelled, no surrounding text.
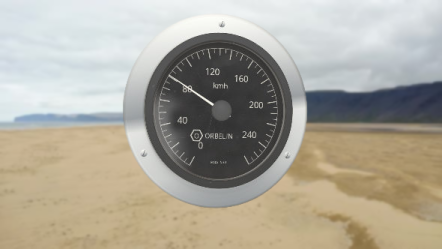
80 km/h
